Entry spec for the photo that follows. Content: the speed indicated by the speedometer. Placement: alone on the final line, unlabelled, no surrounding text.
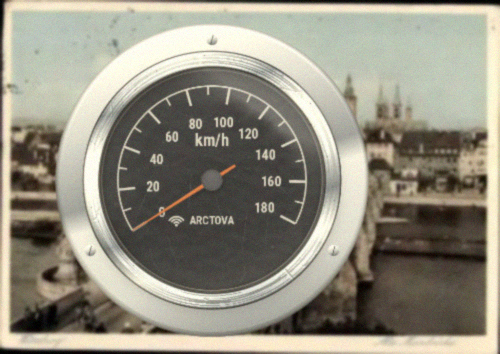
0 km/h
